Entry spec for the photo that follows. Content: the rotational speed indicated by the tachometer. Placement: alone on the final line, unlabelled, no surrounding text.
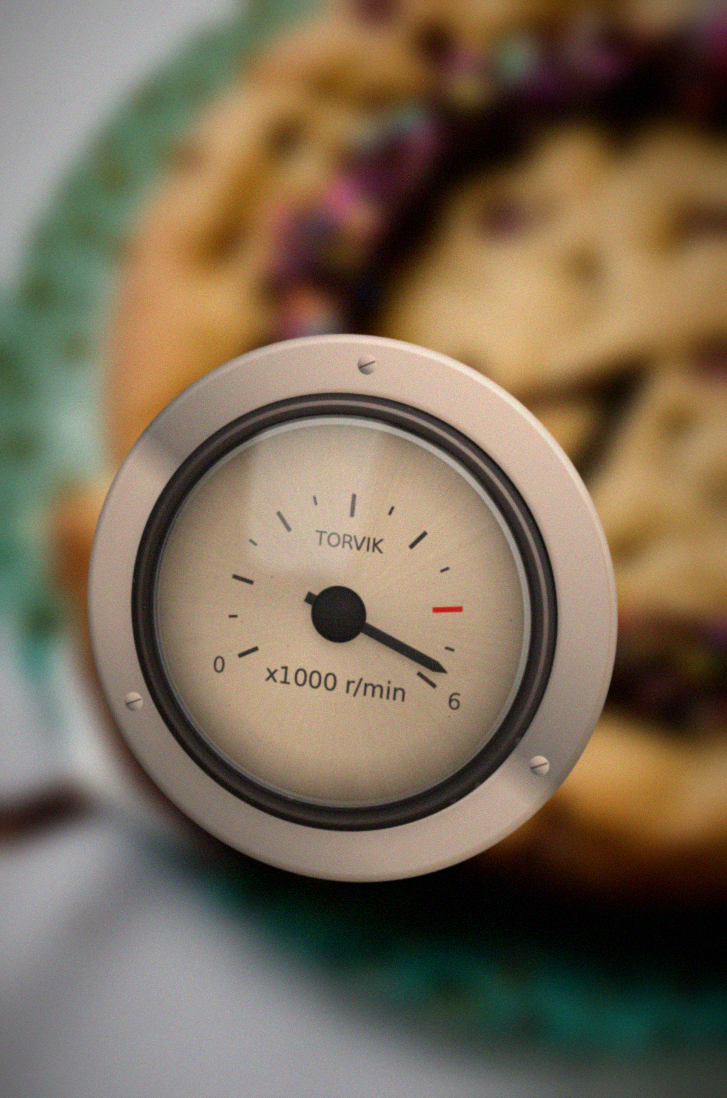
5750 rpm
